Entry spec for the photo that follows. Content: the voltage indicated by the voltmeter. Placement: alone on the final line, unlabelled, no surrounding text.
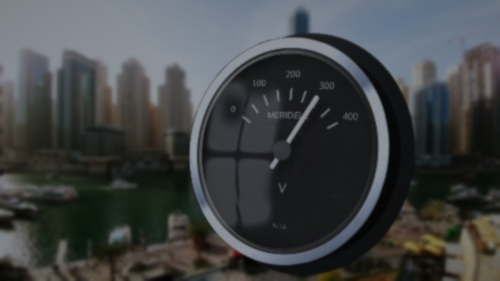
300 V
